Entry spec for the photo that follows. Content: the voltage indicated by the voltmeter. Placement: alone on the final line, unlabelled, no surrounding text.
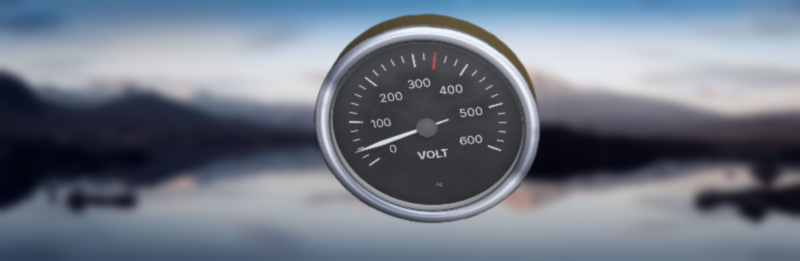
40 V
